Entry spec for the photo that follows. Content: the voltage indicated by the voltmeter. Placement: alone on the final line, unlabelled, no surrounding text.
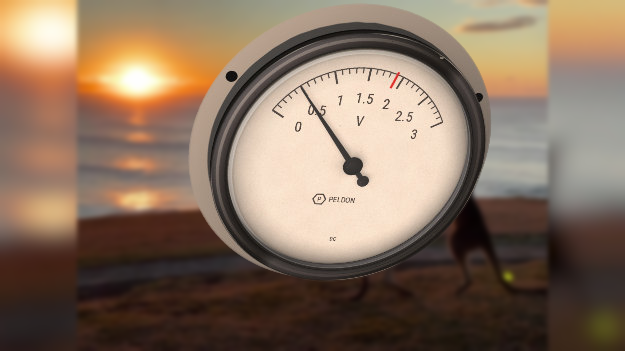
0.5 V
